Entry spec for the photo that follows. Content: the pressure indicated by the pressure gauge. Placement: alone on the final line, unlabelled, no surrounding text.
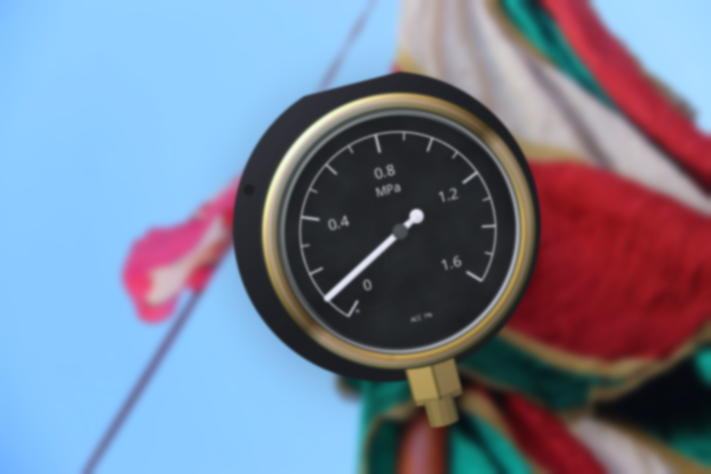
0.1 MPa
